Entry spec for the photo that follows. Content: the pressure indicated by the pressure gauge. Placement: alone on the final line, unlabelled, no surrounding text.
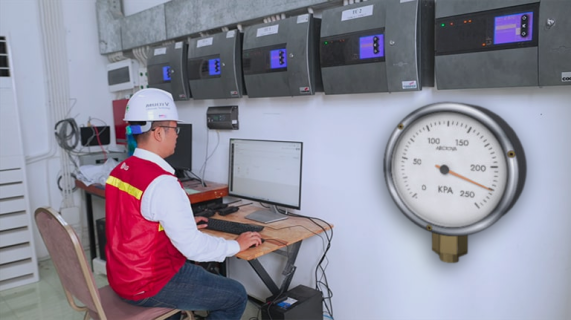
225 kPa
